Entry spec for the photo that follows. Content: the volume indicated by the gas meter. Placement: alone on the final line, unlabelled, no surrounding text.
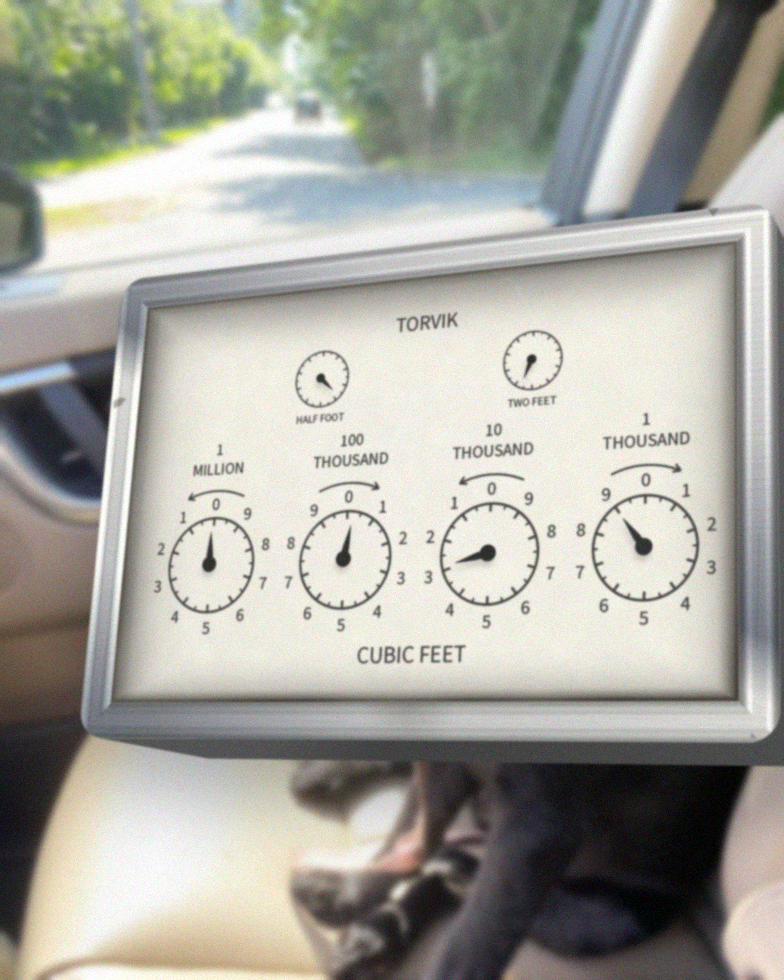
2900 ft³
